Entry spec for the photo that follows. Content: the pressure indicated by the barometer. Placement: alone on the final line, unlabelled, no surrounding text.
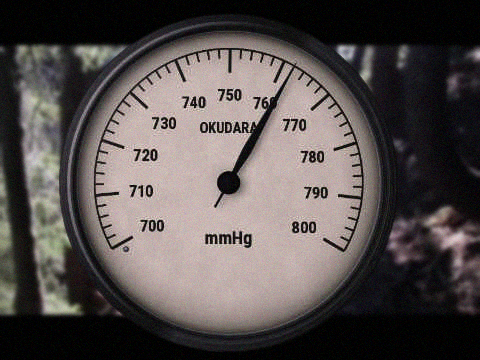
762 mmHg
